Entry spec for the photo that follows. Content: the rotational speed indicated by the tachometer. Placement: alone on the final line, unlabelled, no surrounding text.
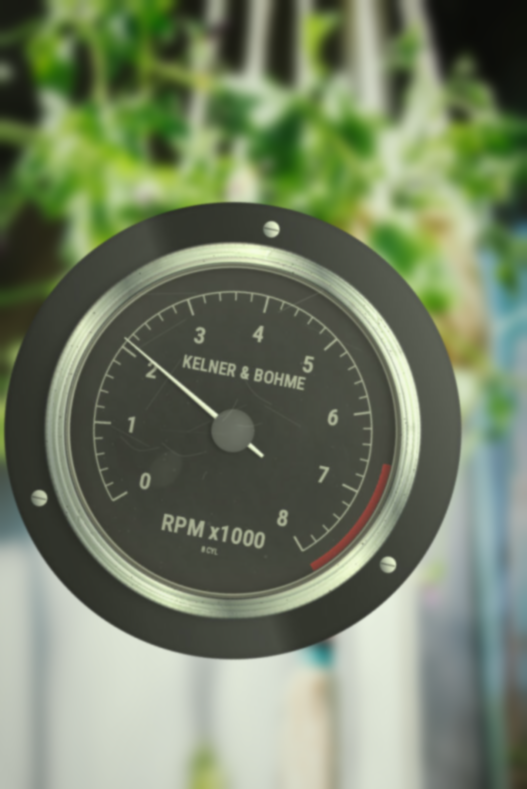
2100 rpm
